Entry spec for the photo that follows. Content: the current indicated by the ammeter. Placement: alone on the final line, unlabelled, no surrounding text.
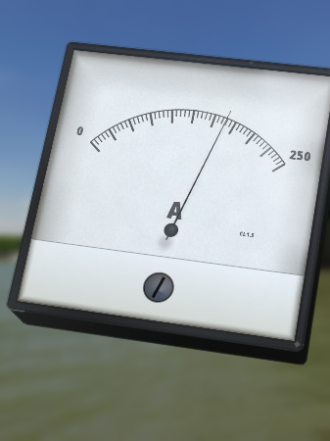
165 A
